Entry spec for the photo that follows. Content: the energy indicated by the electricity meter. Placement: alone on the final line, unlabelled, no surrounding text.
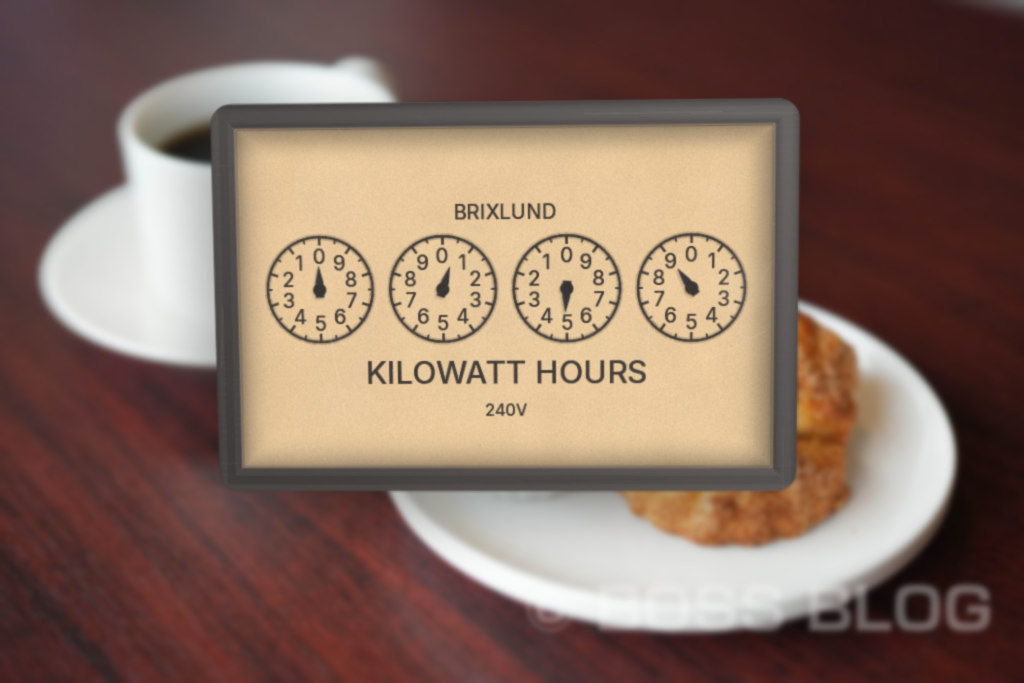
49 kWh
